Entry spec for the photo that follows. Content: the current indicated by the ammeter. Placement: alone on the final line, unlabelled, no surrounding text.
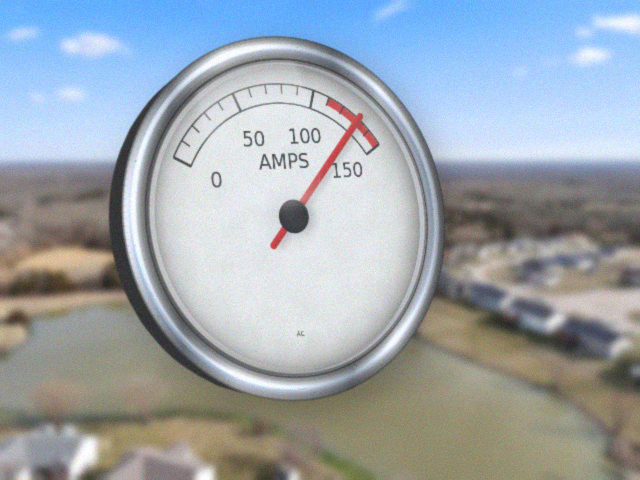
130 A
